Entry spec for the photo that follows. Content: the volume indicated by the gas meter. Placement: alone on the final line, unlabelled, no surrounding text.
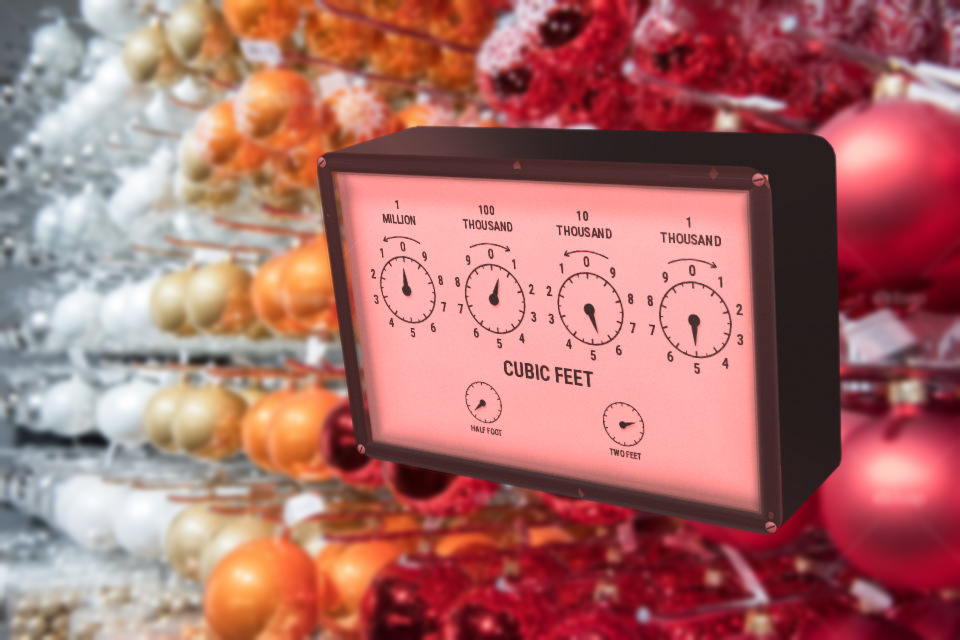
5500 ft³
